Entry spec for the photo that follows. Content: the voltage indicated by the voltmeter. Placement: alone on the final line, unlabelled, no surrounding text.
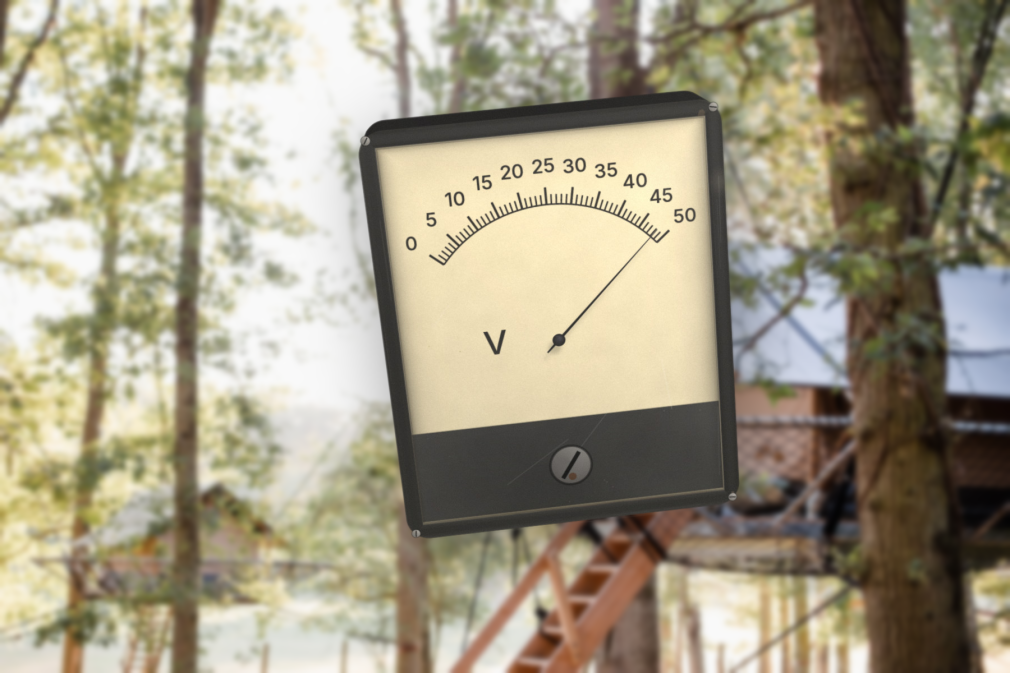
48 V
